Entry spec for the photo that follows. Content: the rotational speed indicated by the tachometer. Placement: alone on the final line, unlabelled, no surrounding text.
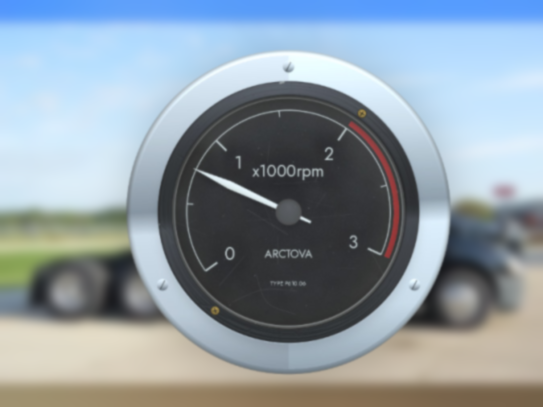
750 rpm
